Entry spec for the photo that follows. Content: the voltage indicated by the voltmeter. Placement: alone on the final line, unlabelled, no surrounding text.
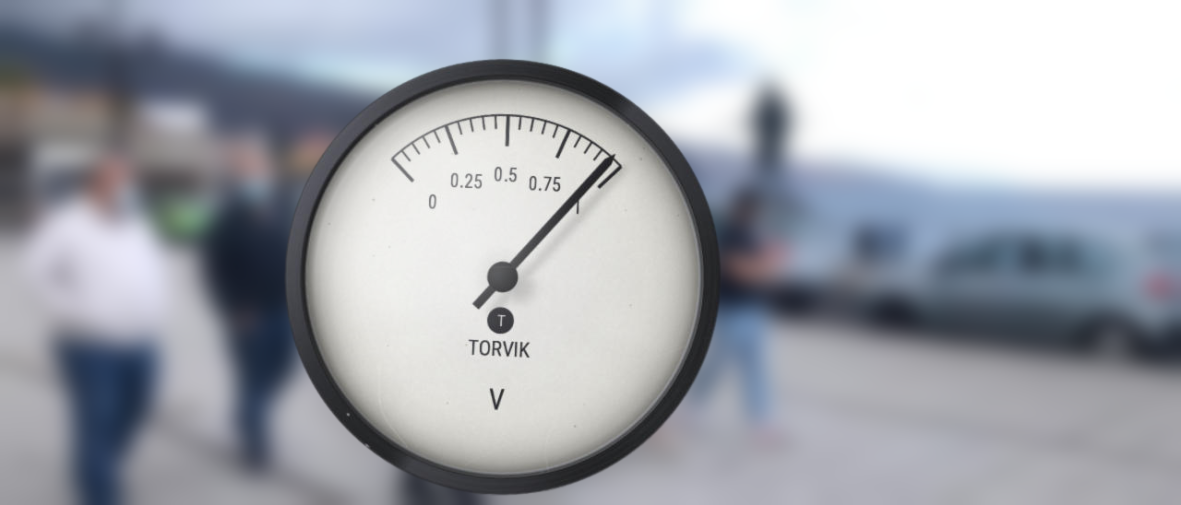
0.95 V
